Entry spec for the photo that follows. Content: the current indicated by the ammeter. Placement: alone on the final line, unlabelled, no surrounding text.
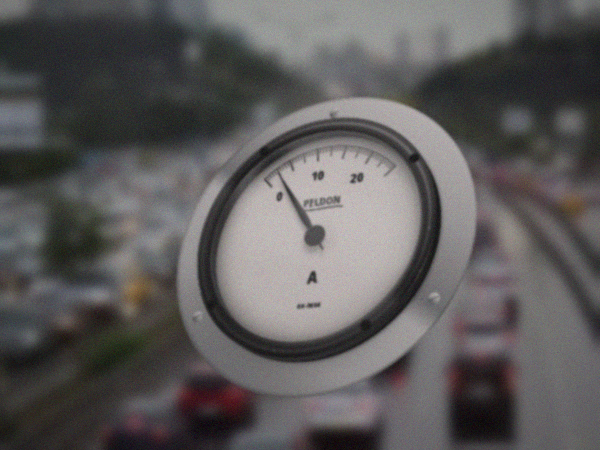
2.5 A
